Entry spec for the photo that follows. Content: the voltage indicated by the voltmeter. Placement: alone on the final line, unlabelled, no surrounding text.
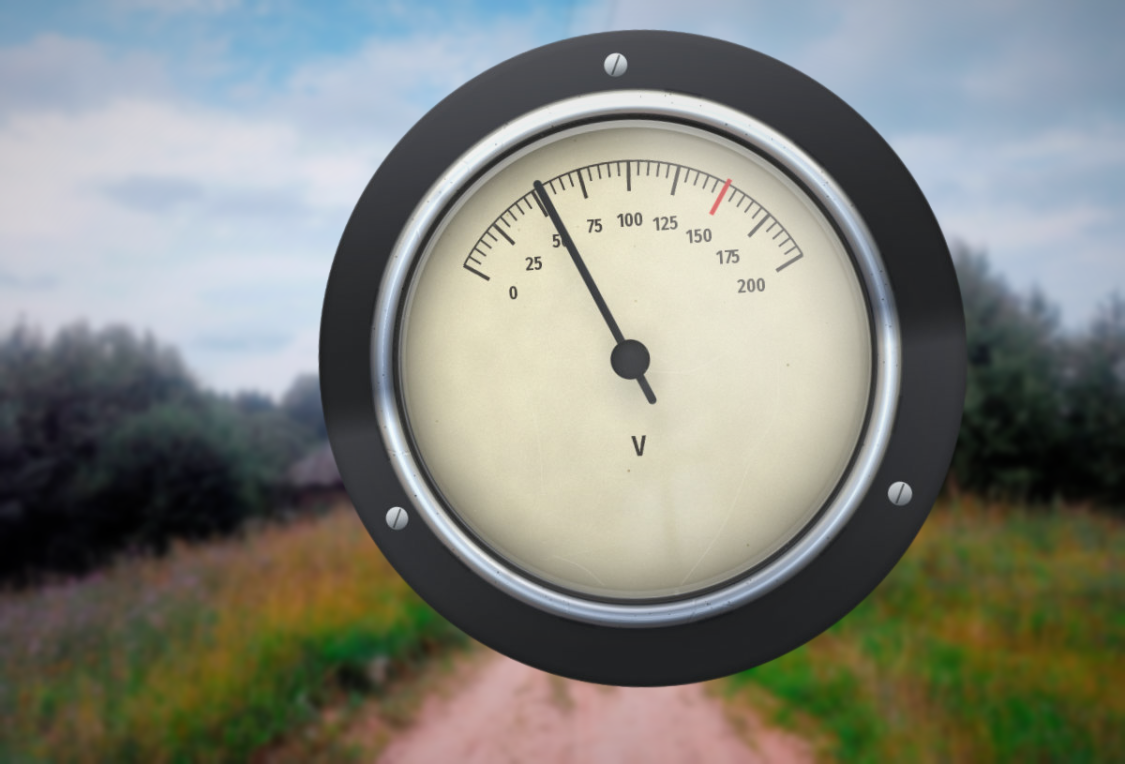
55 V
